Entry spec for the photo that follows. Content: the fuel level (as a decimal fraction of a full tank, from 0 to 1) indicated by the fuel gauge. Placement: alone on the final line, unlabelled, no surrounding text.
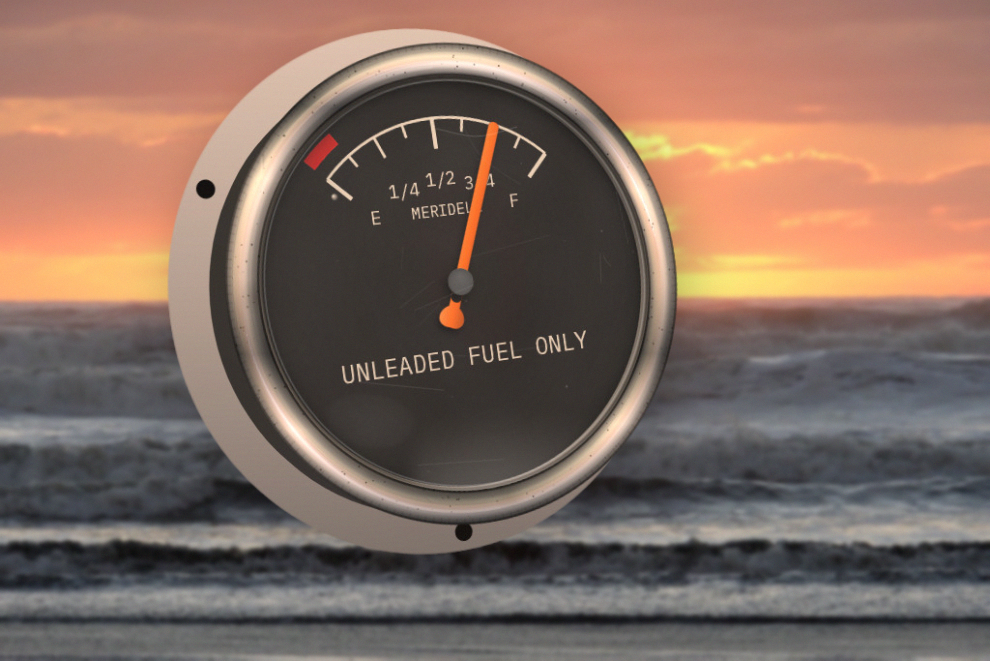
0.75
